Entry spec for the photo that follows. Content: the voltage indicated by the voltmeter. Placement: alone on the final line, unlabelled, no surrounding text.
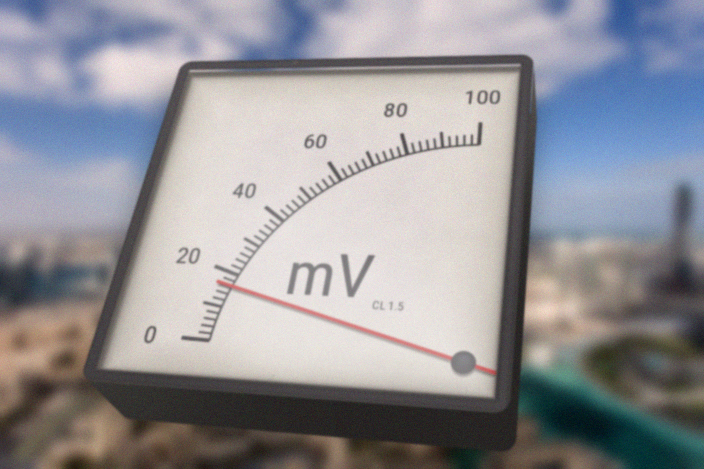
16 mV
